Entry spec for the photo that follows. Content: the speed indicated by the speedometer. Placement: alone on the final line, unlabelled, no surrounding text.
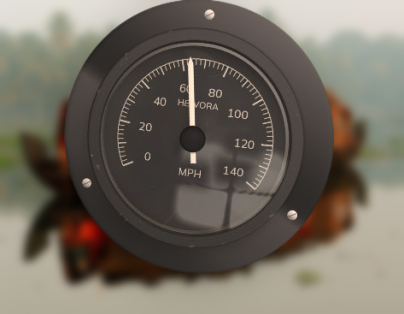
64 mph
